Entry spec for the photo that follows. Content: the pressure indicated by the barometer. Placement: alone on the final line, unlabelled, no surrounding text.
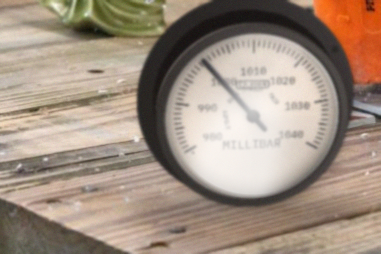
1000 mbar
